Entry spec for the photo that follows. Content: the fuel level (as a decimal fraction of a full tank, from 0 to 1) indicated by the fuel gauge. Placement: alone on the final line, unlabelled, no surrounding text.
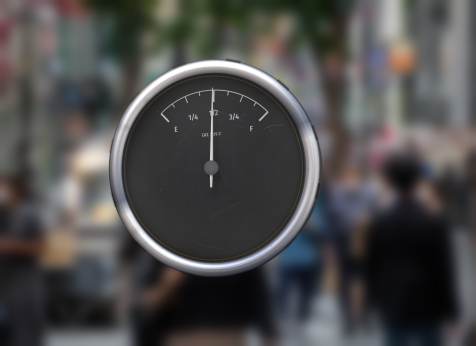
0.5
